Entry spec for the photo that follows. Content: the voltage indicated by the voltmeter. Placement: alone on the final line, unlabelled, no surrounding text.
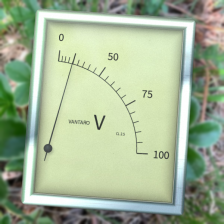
25 V
